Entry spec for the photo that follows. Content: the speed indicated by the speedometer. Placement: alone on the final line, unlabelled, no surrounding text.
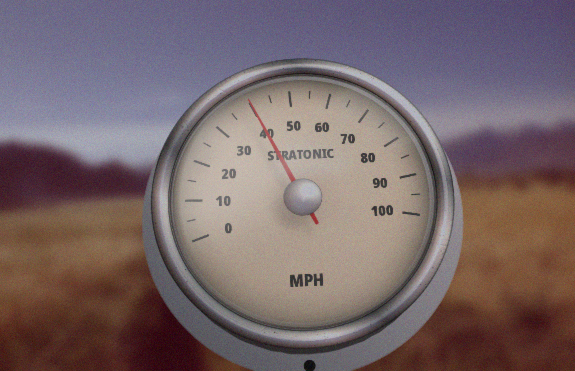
40 mph
